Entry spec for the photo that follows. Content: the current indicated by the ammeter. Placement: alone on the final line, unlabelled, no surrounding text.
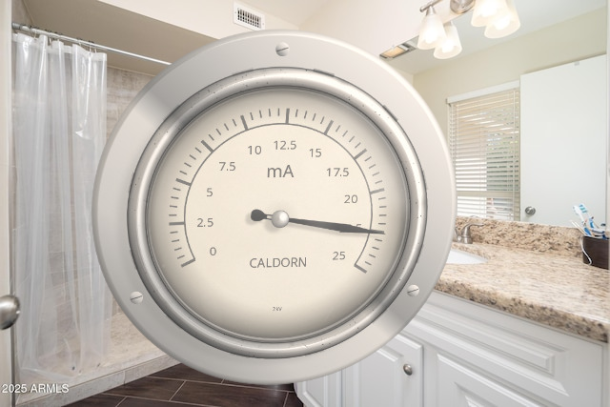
22.5 mA
